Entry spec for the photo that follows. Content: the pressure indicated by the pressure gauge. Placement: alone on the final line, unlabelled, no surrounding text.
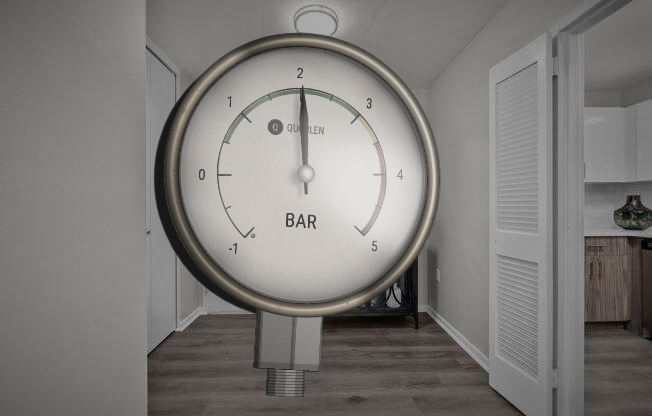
2 bar
